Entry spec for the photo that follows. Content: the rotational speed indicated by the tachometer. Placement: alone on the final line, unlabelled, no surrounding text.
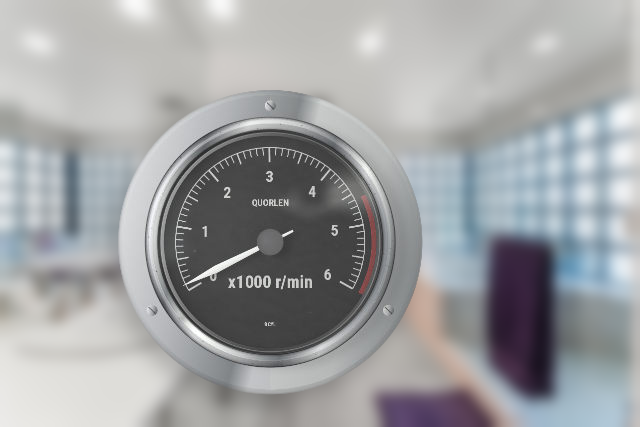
100 rpm
